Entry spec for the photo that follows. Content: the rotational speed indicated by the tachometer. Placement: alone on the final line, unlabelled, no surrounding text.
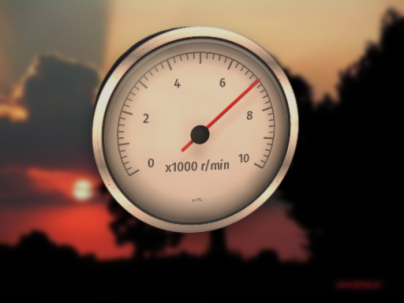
7000 rpm
